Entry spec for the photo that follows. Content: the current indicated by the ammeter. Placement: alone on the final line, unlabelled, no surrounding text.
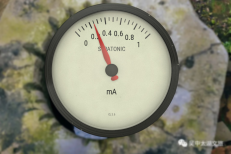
0.25 mA
